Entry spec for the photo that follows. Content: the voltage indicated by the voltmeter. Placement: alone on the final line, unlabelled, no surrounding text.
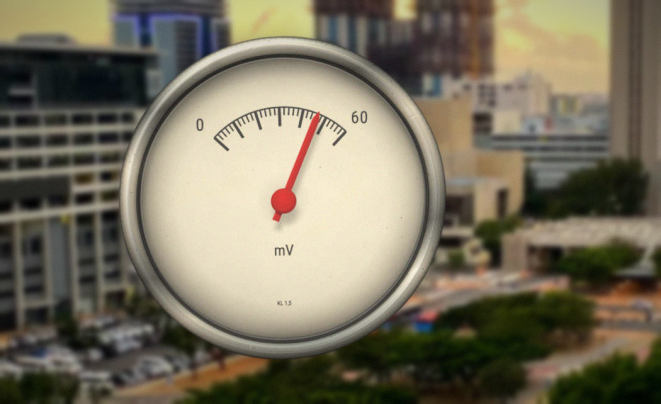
46 mV
